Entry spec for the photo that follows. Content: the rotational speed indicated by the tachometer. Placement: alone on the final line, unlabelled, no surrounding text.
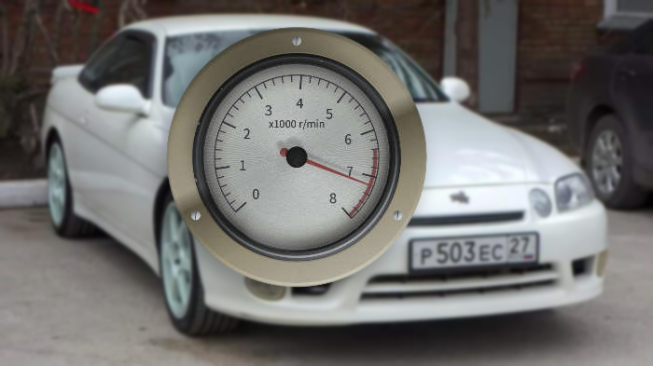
7200 rpm
